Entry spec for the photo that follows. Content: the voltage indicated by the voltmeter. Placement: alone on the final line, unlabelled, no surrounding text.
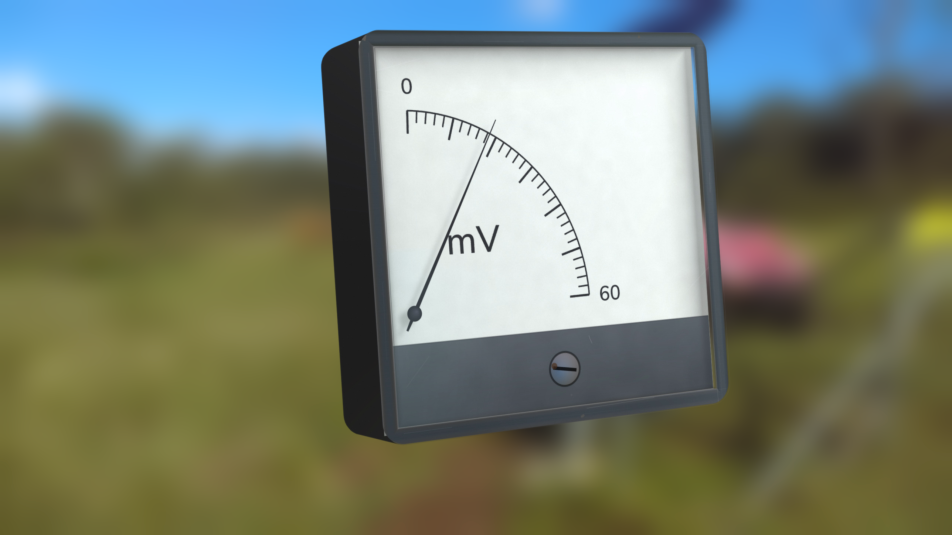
18 mV
